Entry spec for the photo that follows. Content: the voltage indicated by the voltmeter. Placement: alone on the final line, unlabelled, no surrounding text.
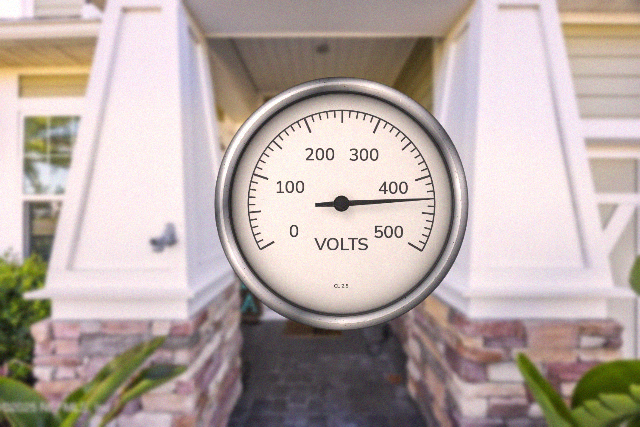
430 V
